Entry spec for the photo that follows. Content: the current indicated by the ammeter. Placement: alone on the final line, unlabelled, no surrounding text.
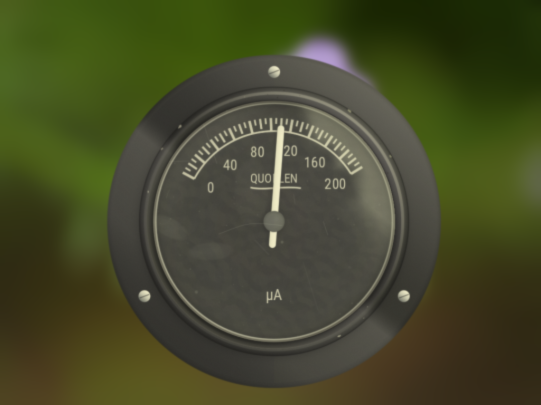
110 µA
